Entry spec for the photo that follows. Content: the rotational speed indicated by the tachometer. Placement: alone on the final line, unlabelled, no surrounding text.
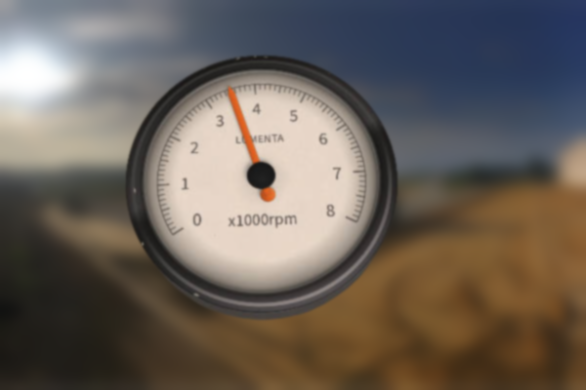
3500 rpm
